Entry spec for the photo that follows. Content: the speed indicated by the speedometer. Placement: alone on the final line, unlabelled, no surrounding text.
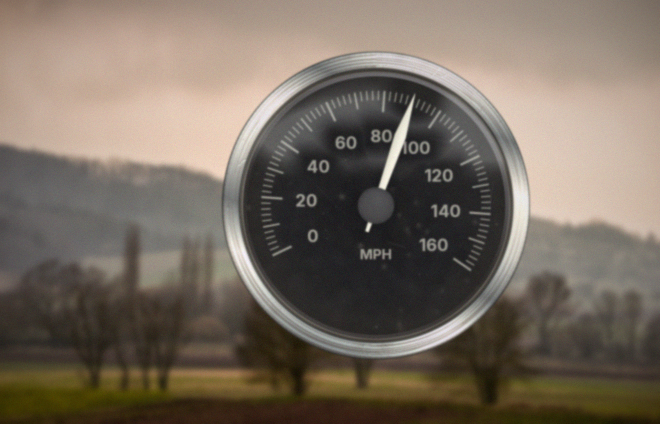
90 mph
